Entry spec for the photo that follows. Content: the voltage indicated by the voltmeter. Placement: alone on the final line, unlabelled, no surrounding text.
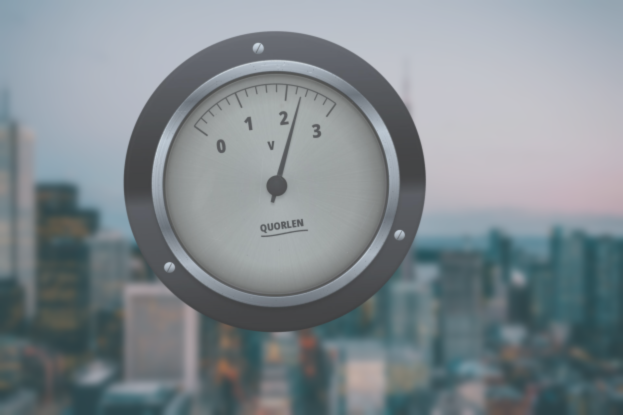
2.3 V
